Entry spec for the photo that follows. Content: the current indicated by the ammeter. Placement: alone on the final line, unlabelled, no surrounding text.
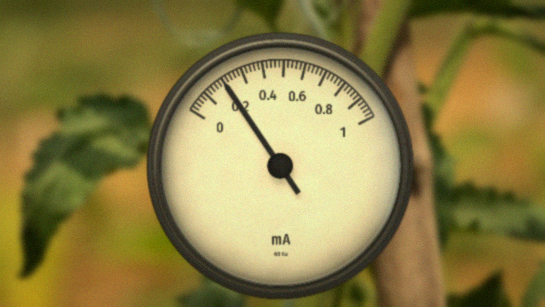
0.2 mA
